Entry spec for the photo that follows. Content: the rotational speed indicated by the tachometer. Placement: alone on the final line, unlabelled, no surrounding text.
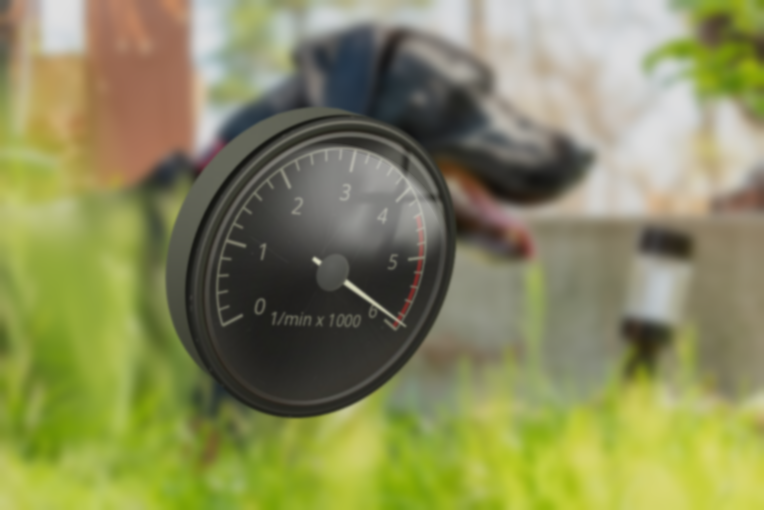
5900 rpm
